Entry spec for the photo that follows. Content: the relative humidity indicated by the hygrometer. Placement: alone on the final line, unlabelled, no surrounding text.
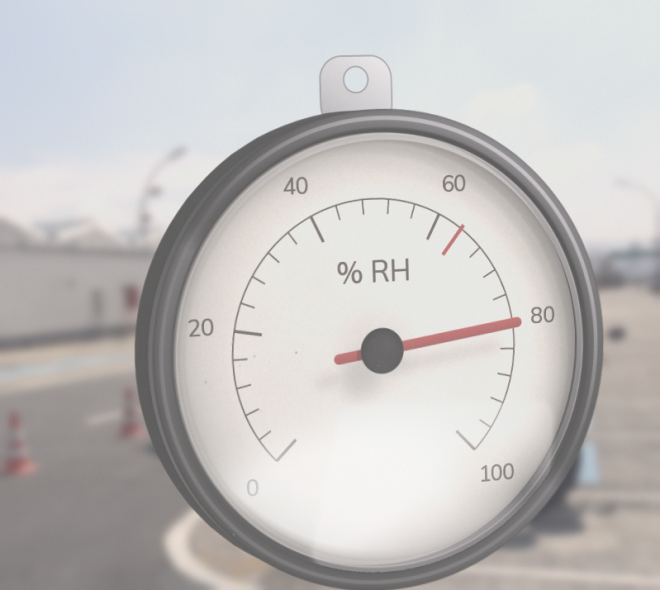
80 %
